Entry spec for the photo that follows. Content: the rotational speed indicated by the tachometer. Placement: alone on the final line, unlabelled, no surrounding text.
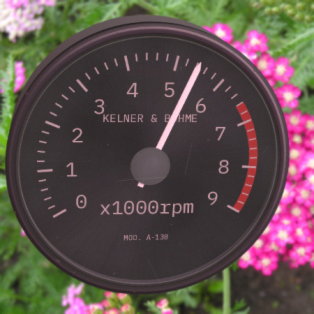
5400 rpm
